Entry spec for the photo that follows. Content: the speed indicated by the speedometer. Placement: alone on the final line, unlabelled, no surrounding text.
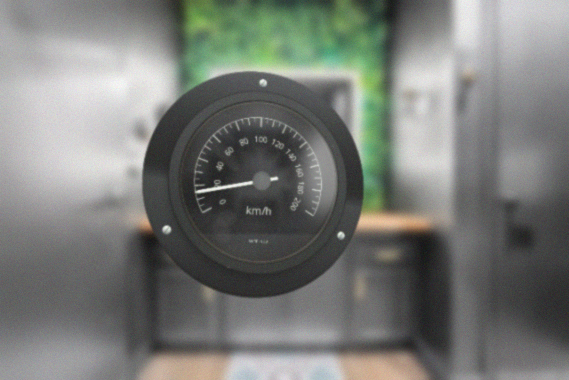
15 km/h
